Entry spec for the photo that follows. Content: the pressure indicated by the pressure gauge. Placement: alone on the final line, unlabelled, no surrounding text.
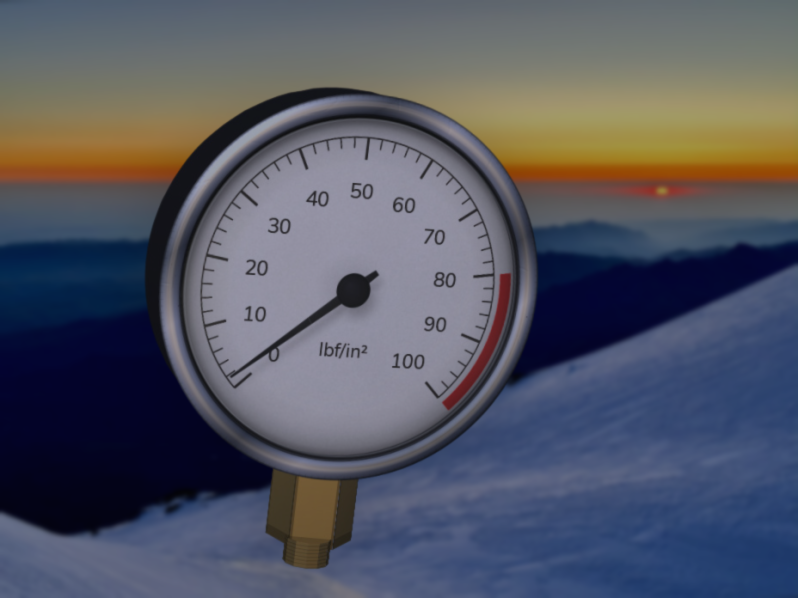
2 psi
